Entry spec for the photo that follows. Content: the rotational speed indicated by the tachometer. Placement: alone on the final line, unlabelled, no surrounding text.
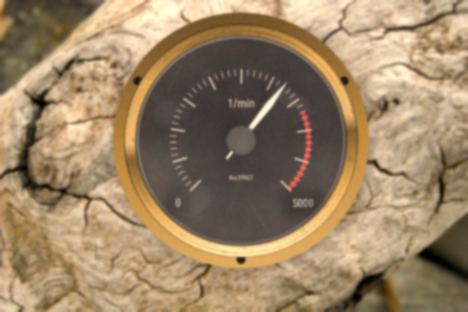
3200 rpm
